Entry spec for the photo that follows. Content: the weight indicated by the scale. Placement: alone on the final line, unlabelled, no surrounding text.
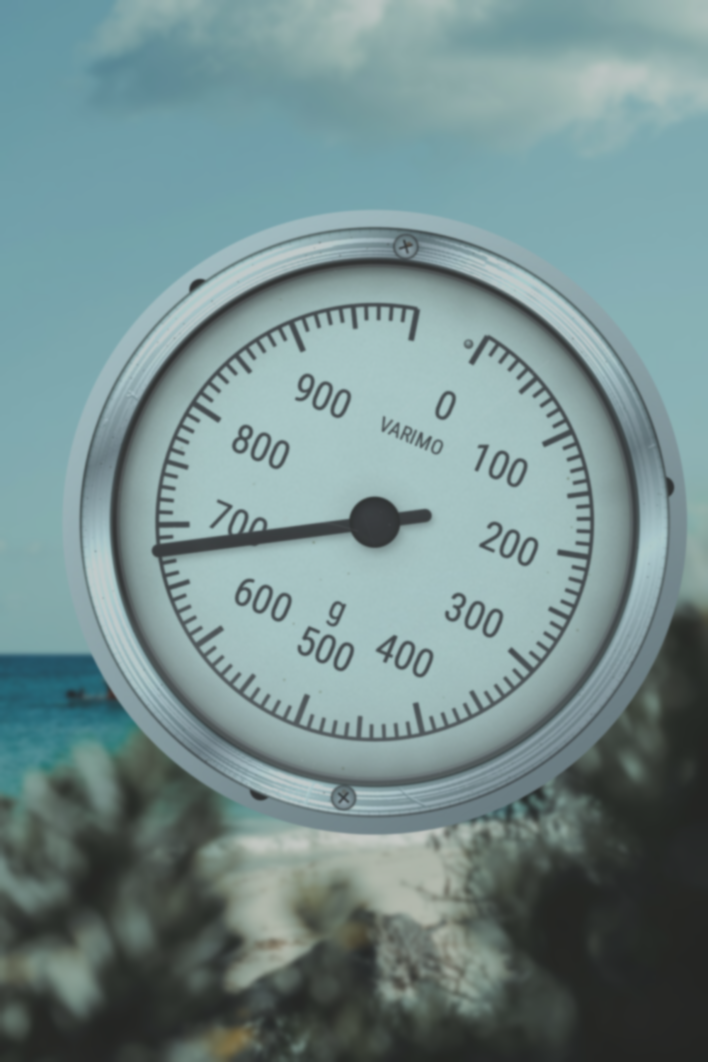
680 g
